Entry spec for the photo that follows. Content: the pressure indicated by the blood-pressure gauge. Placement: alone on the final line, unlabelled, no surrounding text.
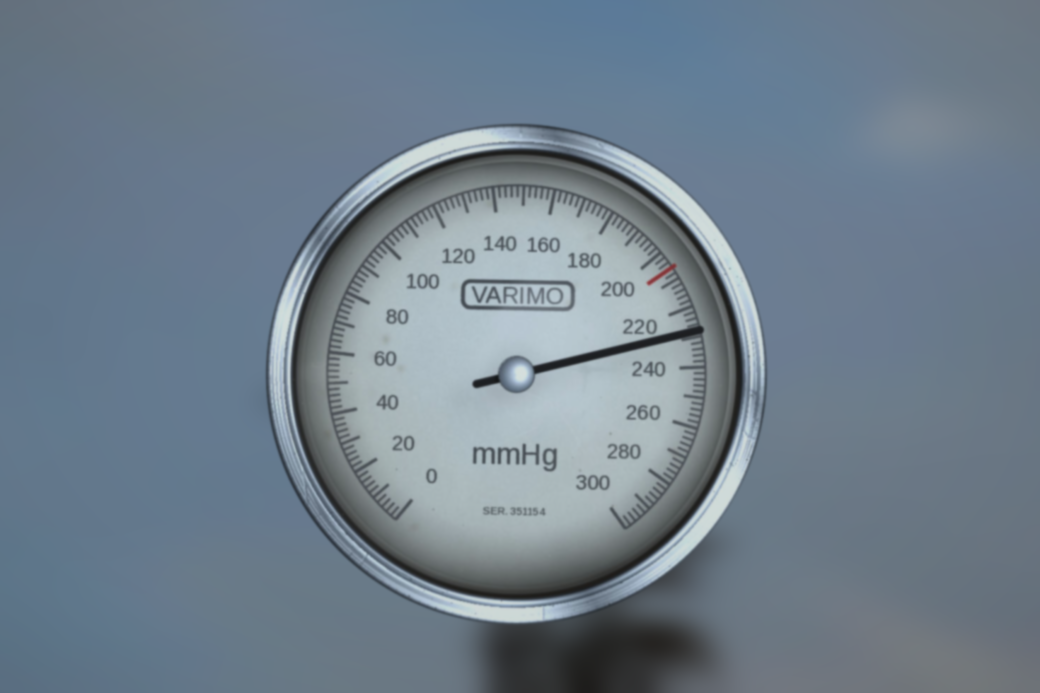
228 mmHg
